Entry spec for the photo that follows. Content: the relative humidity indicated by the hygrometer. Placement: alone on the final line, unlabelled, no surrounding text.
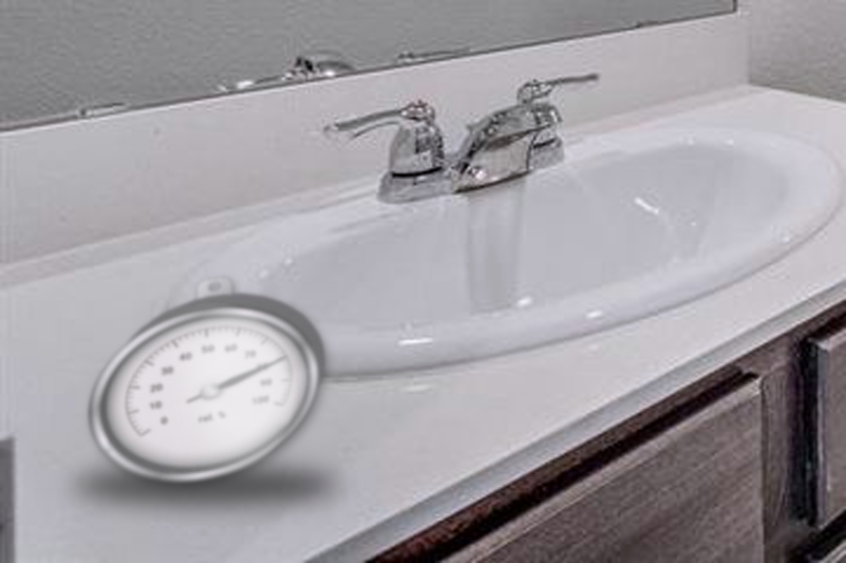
80 %
